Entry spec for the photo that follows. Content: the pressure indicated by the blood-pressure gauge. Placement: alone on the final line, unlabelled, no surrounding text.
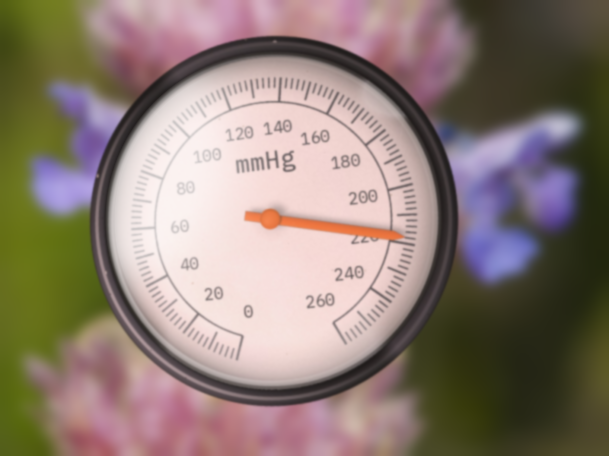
218 mmHg
